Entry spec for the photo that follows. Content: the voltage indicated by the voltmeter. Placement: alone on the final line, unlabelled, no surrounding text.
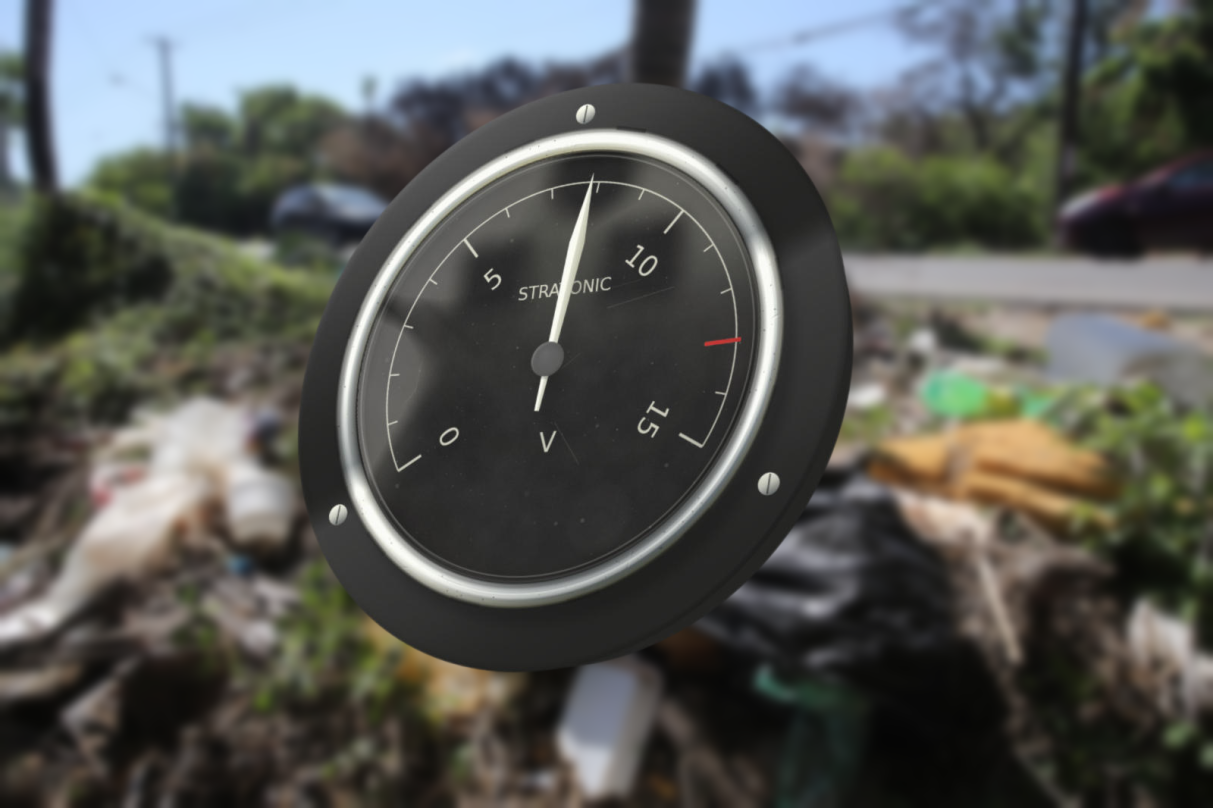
8 V
